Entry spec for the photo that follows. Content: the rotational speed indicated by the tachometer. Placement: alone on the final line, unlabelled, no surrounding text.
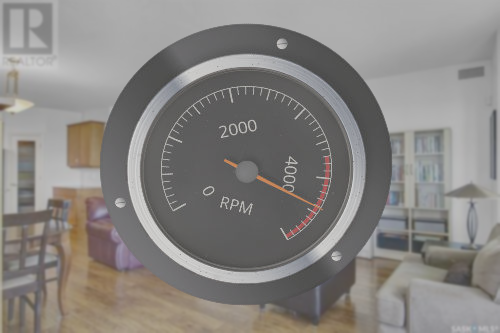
4400 rpm
